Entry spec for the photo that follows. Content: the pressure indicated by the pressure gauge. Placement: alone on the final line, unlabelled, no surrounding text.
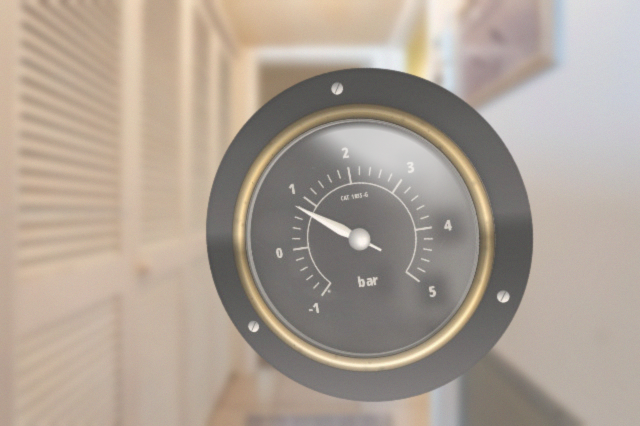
0.8 bar
